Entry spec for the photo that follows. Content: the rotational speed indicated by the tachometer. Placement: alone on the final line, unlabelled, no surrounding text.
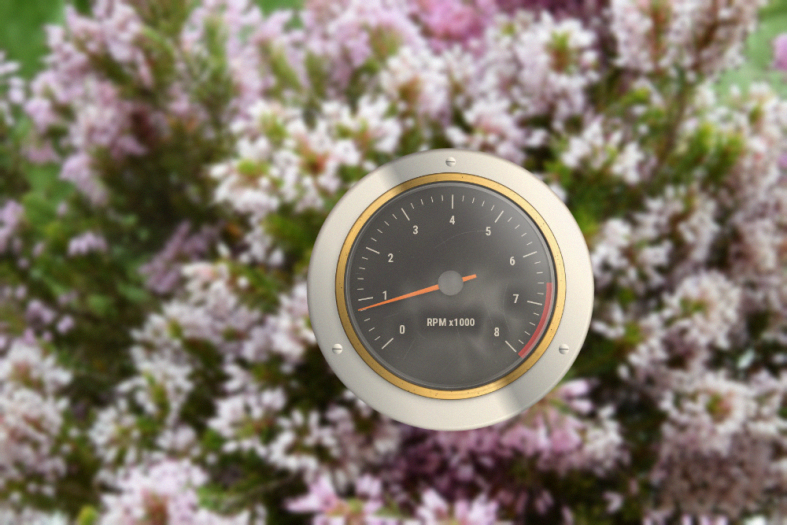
800 rpm
